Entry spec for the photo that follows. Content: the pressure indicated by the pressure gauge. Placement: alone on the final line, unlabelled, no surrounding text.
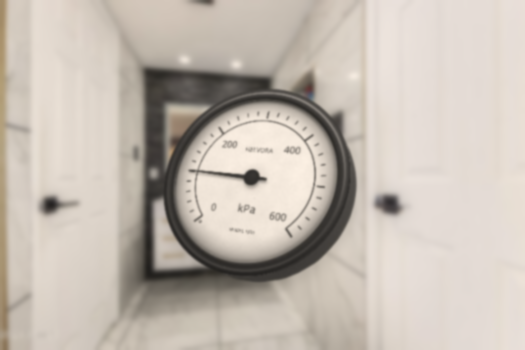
100 kPa
